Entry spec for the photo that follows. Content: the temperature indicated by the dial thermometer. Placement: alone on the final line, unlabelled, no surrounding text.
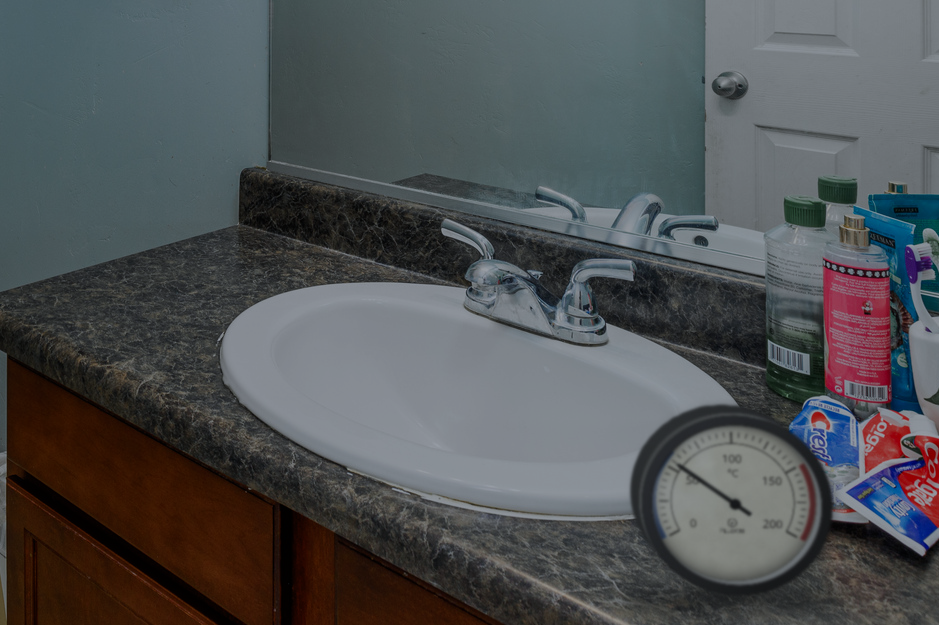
55 °C
